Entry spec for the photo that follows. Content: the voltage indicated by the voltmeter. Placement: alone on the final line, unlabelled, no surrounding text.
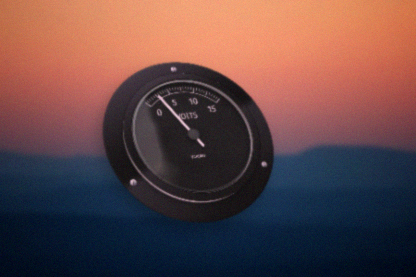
2.5 V
